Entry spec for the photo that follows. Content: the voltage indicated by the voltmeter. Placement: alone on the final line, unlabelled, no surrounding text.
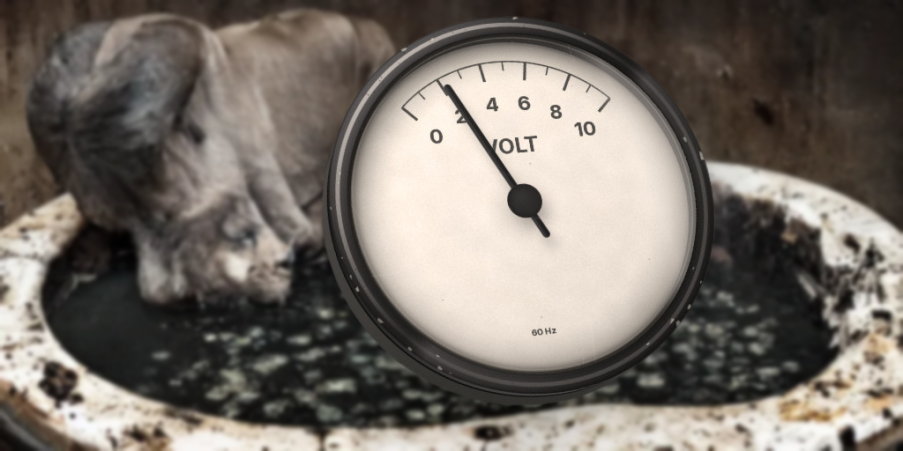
2 V
